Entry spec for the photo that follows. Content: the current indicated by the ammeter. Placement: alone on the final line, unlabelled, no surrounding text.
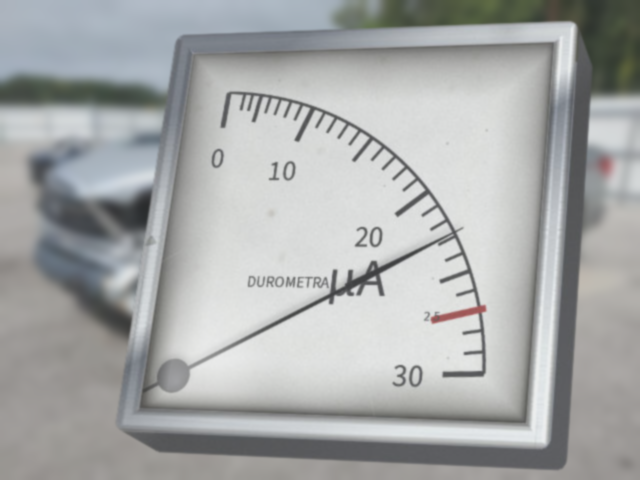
23 µA
